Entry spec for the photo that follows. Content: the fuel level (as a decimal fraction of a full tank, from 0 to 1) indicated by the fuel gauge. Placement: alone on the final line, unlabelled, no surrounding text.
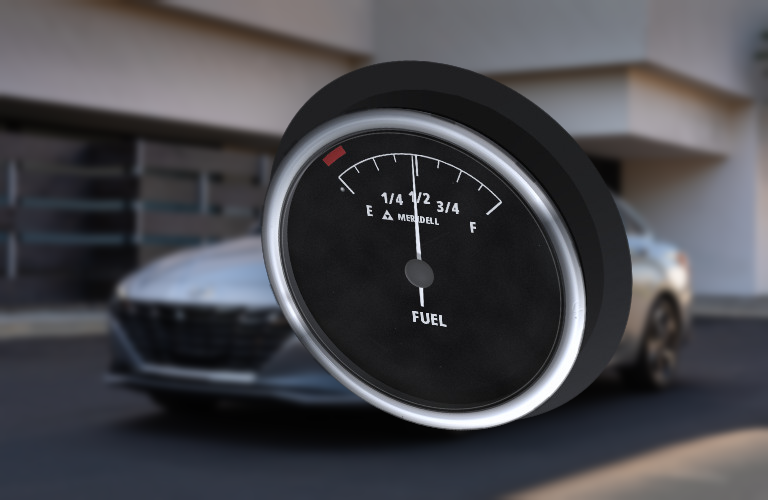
0.5
